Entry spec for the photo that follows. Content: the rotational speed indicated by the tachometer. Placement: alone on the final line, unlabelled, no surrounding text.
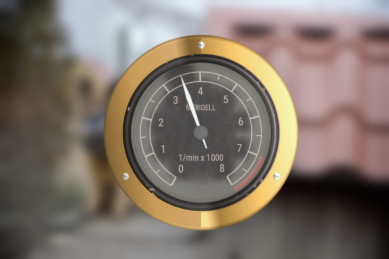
3500 rpm
